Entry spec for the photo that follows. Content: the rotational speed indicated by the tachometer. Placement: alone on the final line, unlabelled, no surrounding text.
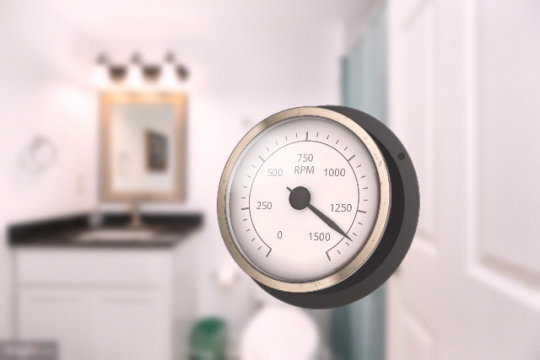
1375 rpm
